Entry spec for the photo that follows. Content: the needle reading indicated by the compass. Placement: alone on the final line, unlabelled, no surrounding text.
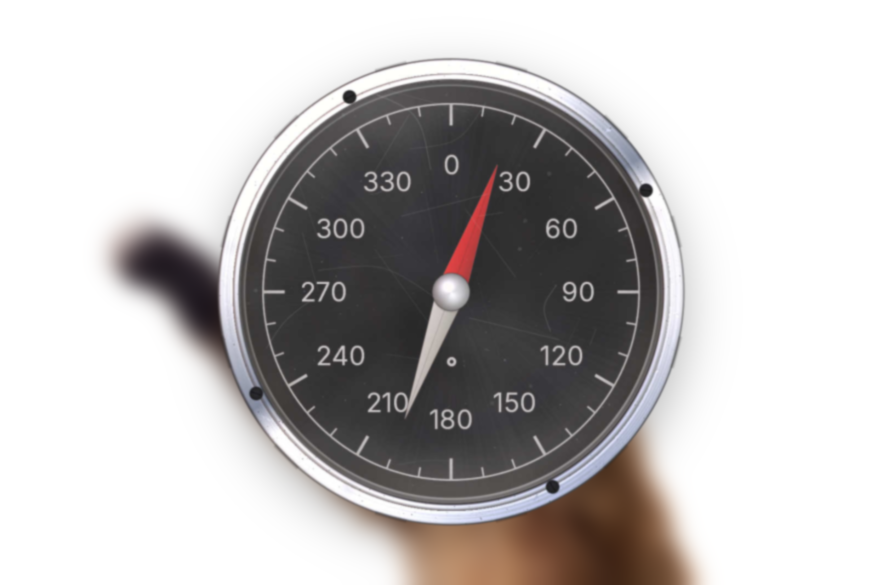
20 °
